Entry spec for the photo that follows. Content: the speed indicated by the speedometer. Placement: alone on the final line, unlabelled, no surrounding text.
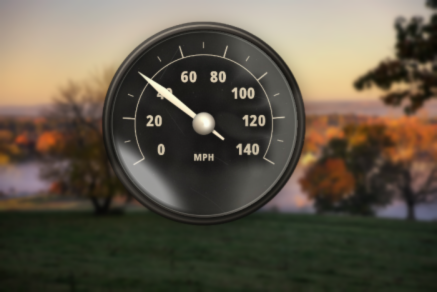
40 mph
